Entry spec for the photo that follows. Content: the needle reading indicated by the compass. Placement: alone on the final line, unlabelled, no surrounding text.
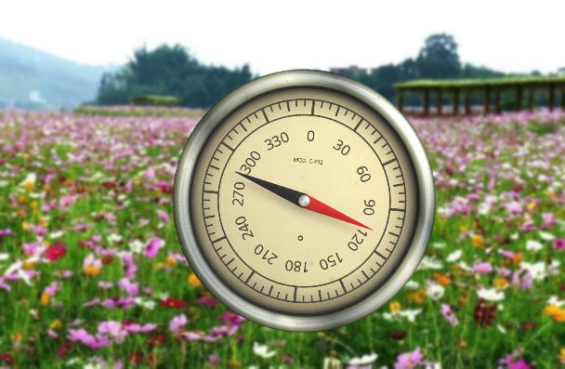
107.5 °
